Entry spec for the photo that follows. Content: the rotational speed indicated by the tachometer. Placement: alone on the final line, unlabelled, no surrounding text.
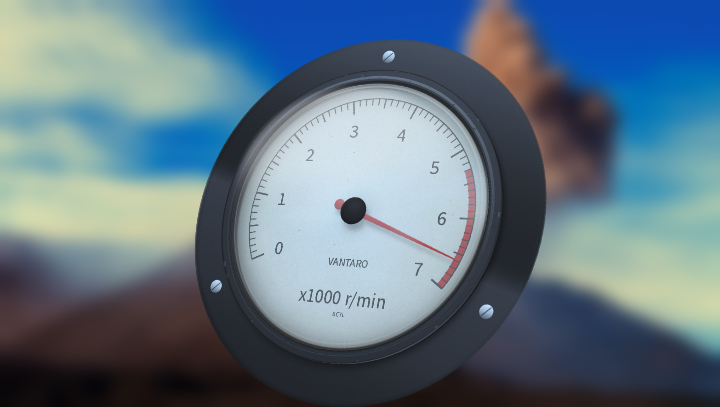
6600 rpm
